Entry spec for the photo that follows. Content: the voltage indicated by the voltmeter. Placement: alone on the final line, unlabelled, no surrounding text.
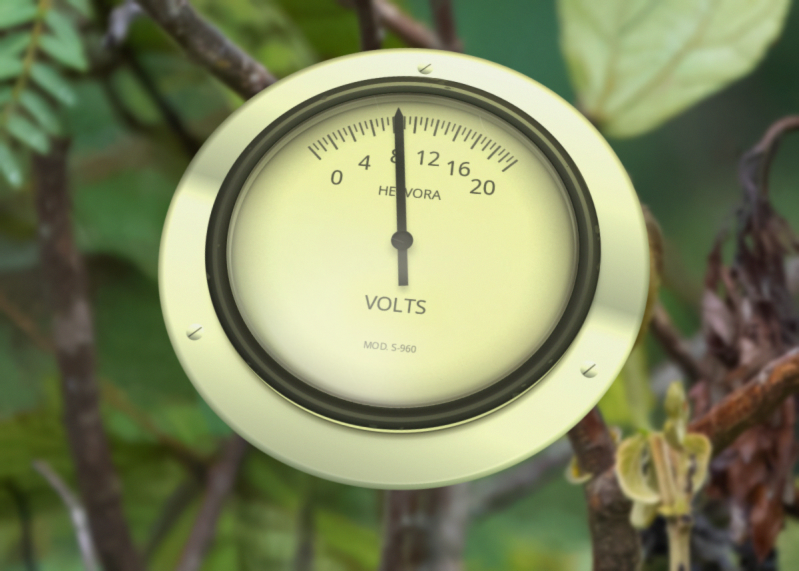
8.5 V
